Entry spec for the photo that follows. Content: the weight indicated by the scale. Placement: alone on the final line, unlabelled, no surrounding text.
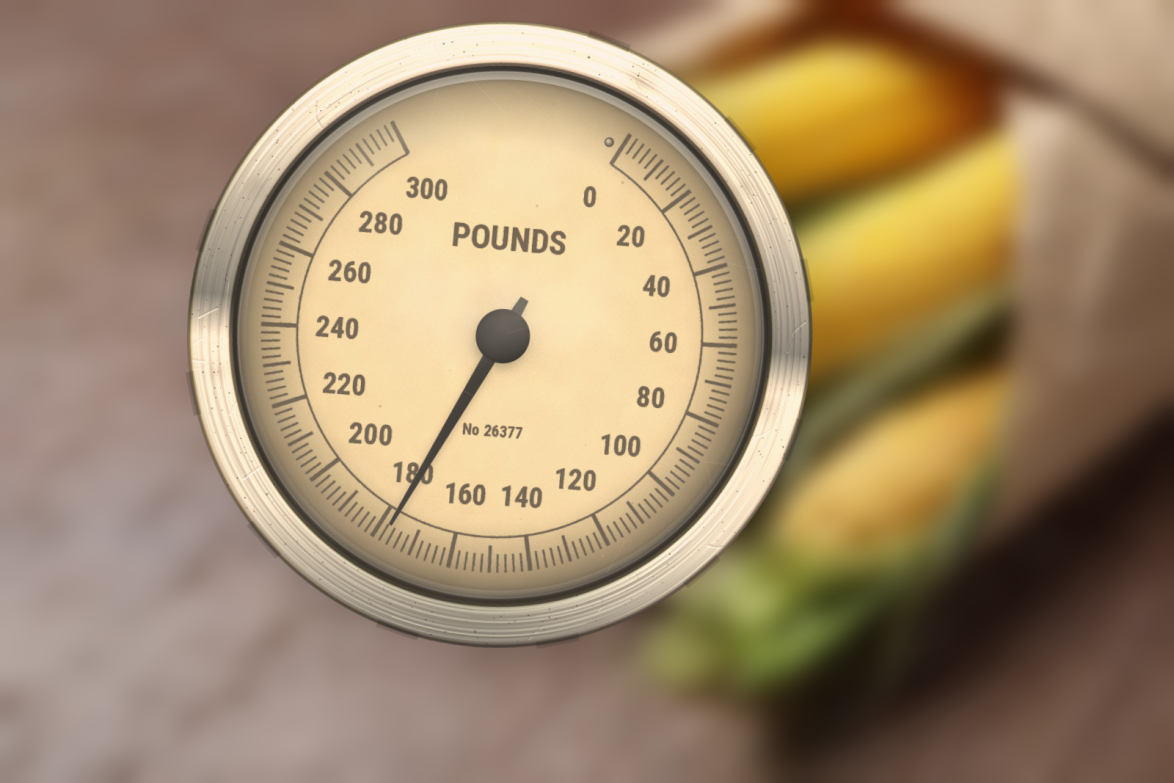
178 lb
